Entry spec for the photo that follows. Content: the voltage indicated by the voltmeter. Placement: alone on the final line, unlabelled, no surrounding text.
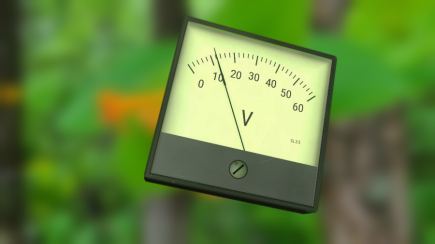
12 V
